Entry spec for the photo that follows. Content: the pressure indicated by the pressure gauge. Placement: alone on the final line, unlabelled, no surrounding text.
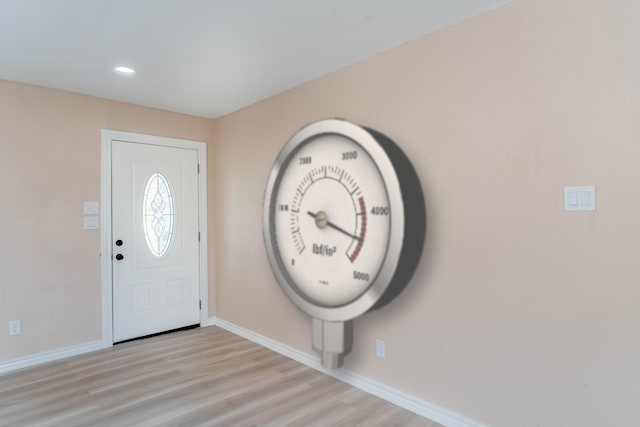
4500 psi
